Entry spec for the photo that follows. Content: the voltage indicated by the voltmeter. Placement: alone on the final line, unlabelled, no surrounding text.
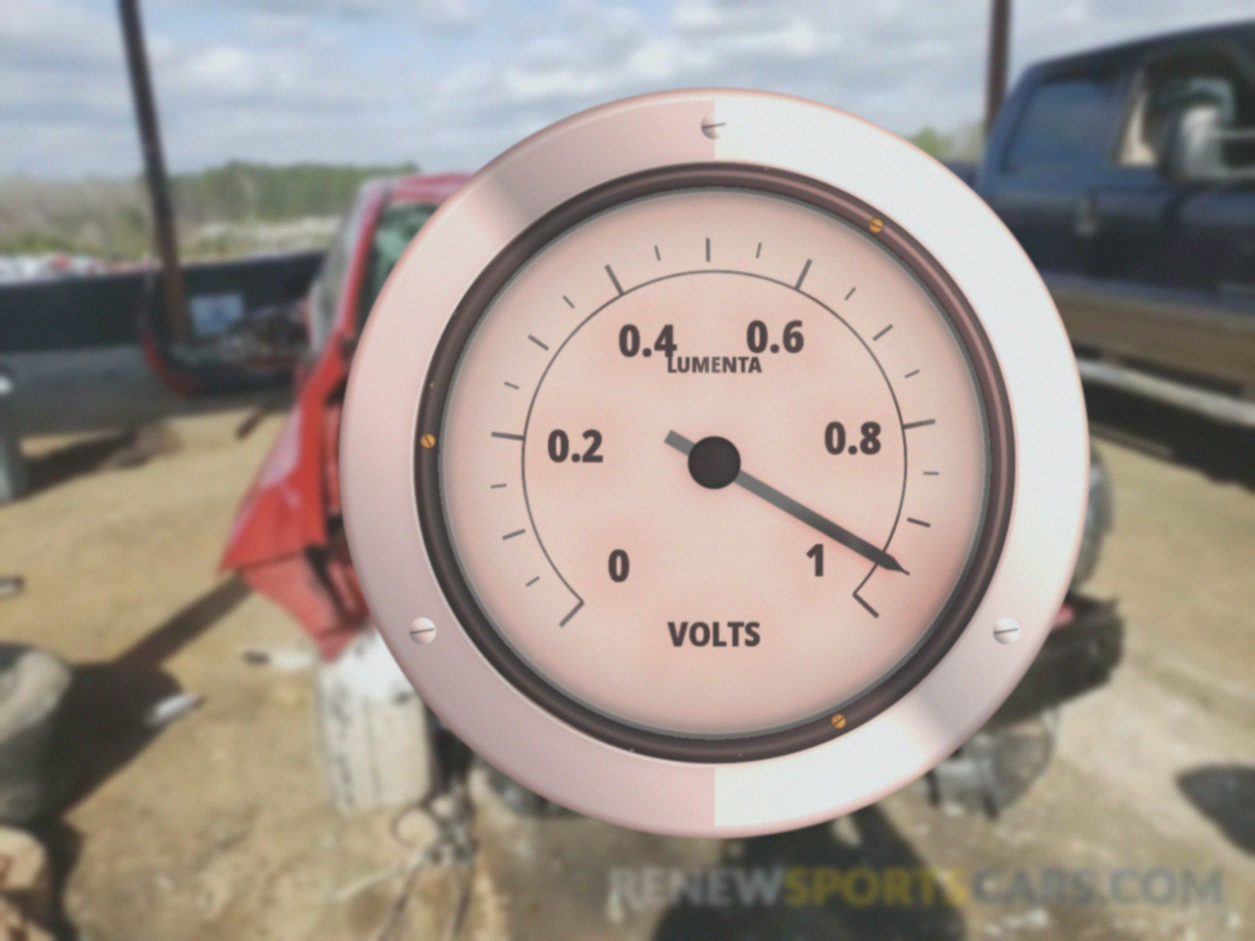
0.95 V
